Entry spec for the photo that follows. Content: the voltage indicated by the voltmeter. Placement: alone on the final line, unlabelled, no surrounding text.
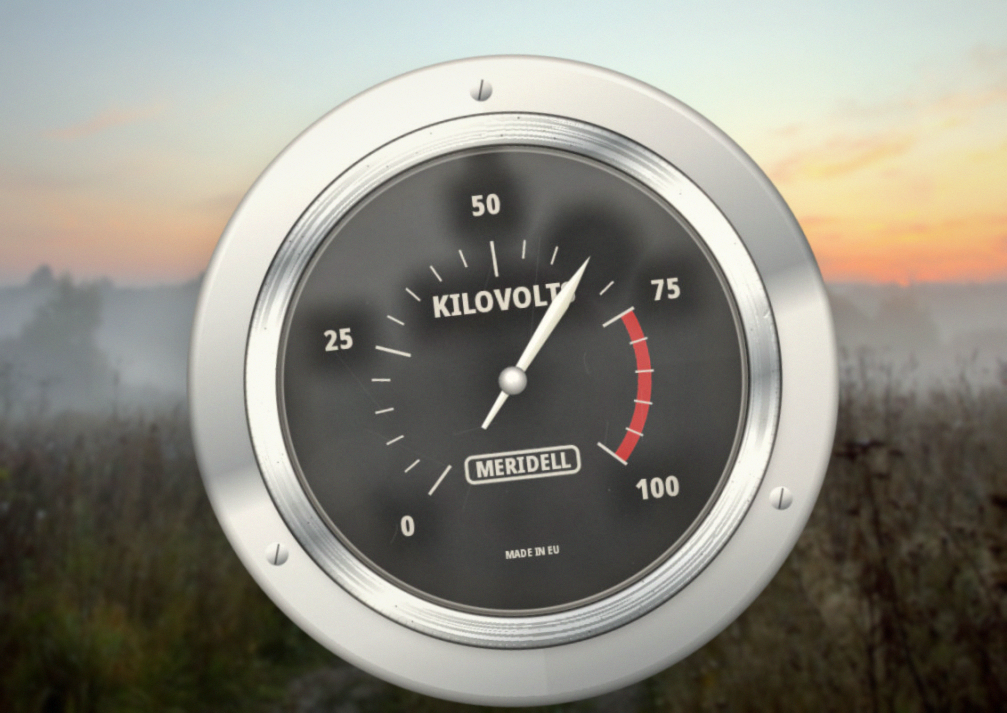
65 kV
